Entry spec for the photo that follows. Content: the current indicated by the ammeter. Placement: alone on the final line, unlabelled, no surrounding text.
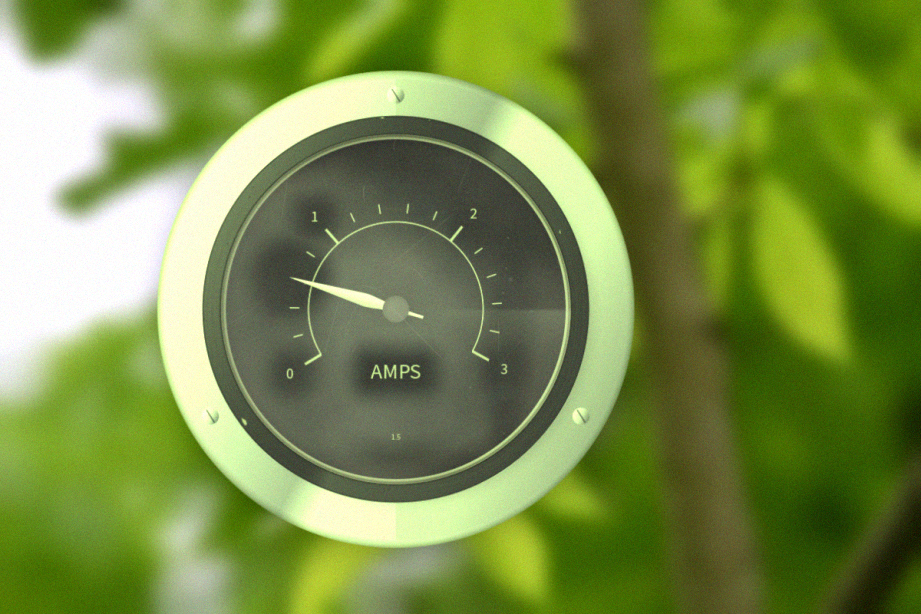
0.6 A
